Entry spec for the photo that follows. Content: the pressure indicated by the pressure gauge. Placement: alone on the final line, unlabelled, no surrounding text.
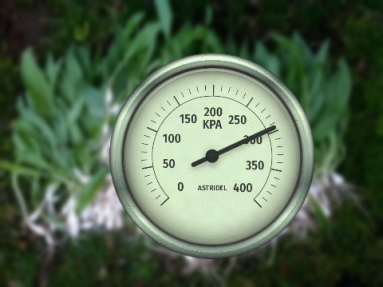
295 kPa
